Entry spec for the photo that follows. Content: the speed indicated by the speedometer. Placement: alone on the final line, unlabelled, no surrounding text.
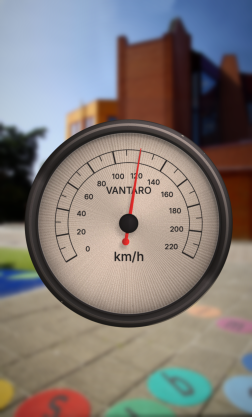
120 km/h
